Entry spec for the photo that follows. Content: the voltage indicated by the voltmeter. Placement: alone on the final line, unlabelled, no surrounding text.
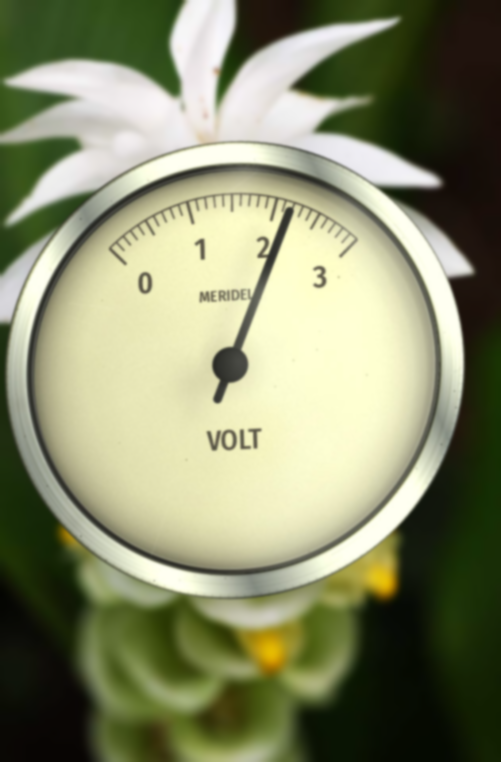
2.2 V
